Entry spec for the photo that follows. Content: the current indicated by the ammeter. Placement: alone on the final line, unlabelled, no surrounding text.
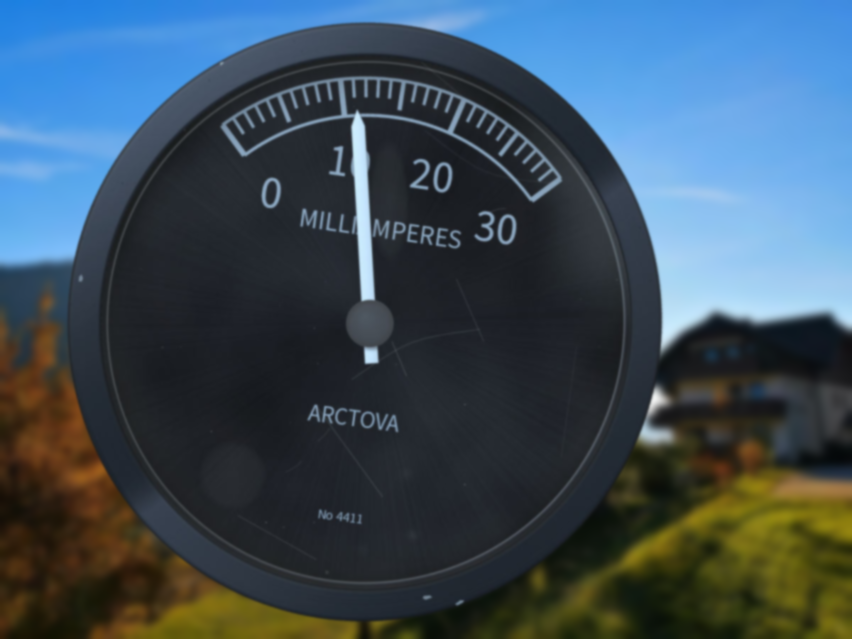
11 mA
